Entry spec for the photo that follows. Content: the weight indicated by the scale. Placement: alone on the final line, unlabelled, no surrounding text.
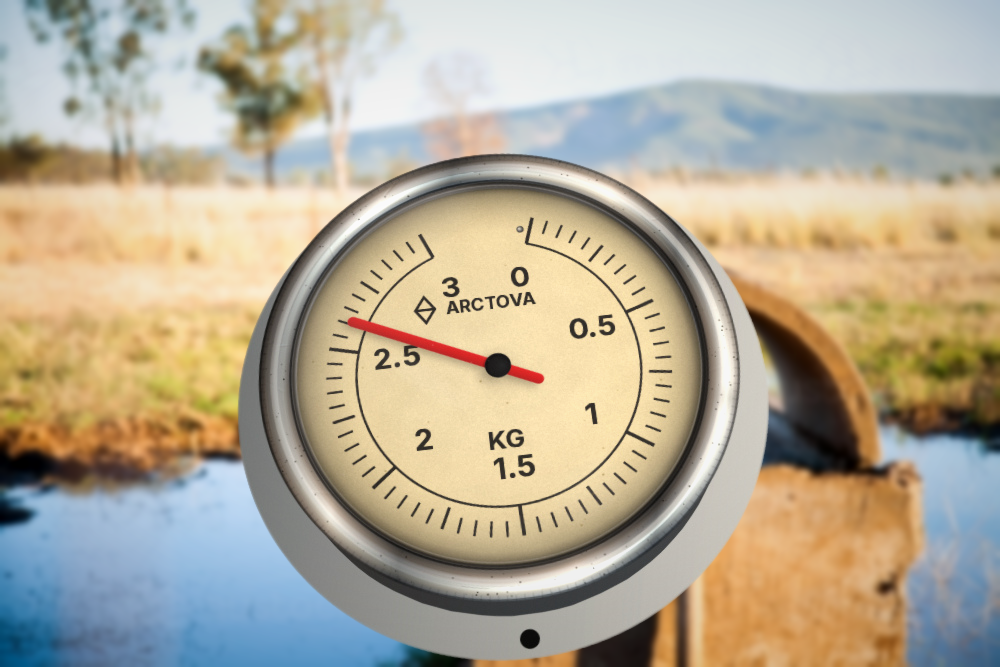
2.6 kg
